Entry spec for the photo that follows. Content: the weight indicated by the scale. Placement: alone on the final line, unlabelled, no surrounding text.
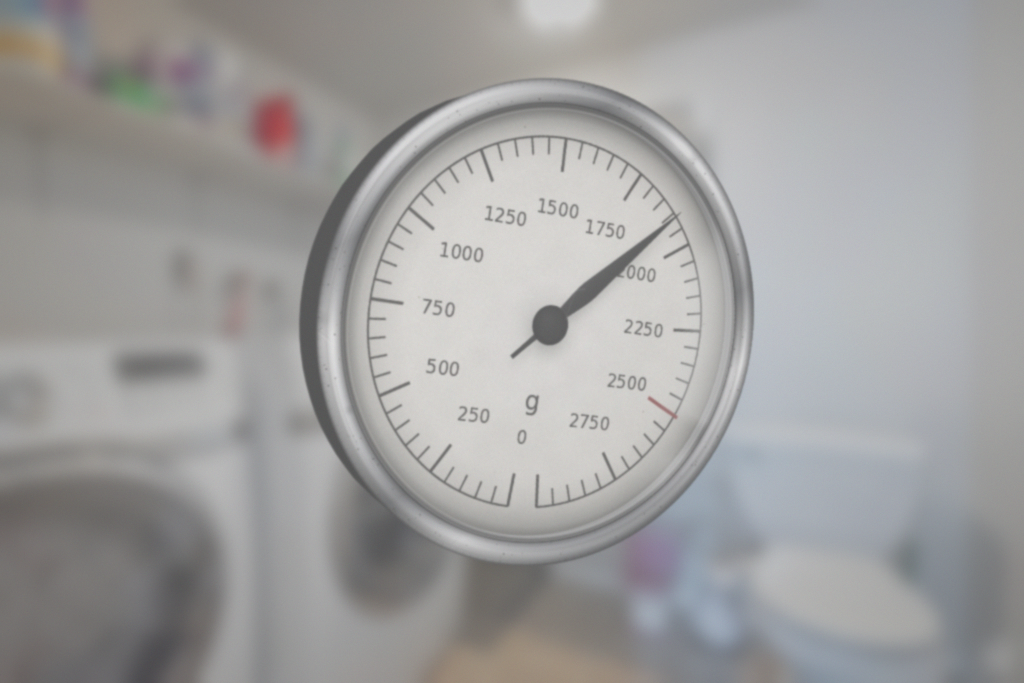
1900 g
